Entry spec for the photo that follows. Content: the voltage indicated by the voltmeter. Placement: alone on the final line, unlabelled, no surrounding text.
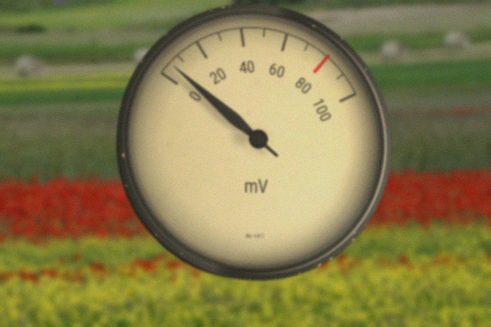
5 mV
